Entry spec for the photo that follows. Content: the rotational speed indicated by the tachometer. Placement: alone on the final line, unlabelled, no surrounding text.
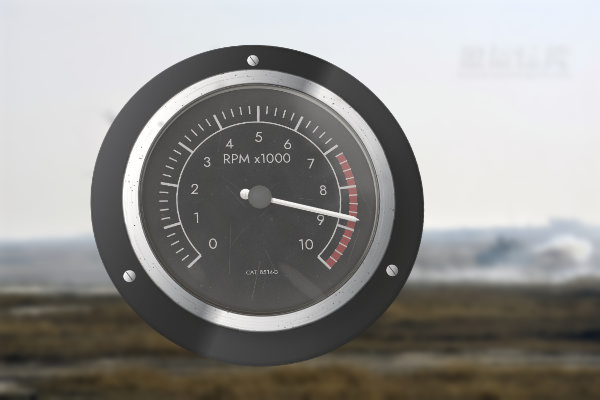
8800 rpm
